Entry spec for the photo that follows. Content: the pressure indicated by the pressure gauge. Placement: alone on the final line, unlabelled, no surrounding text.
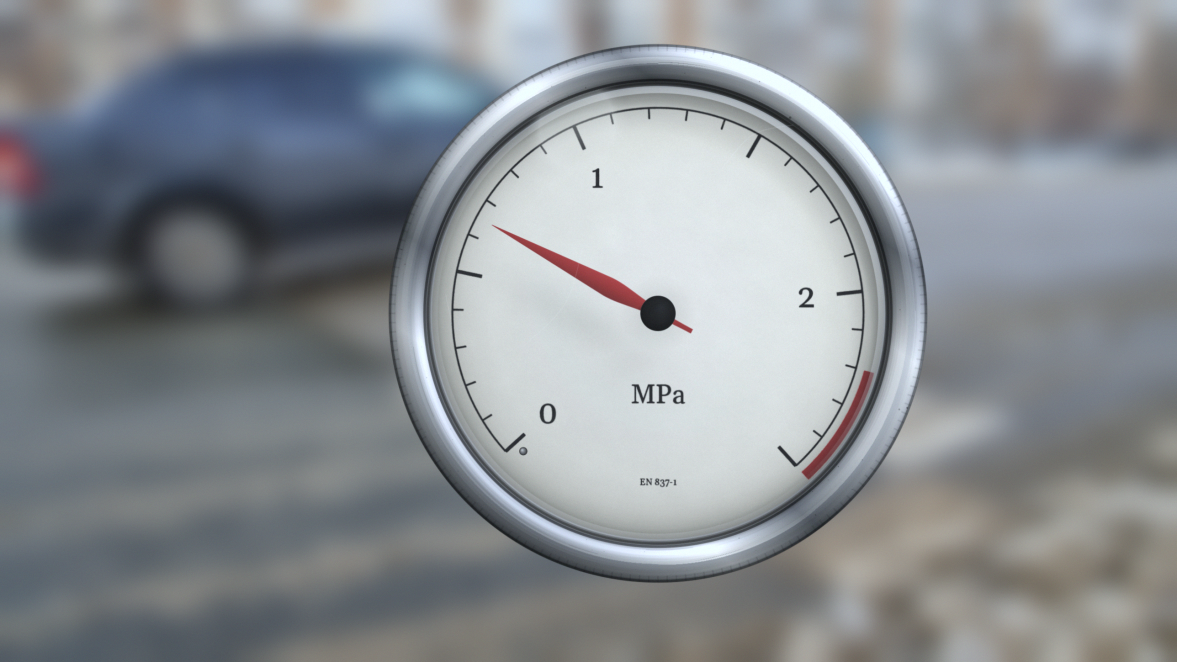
0.65 MPa
